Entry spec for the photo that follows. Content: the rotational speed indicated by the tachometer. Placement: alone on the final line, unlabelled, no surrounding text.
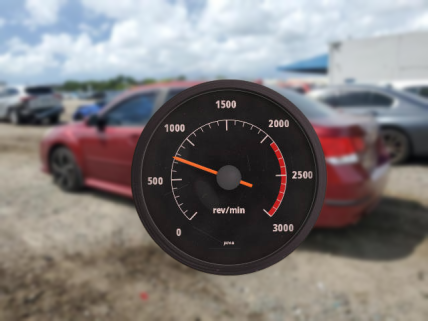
750 rpm
